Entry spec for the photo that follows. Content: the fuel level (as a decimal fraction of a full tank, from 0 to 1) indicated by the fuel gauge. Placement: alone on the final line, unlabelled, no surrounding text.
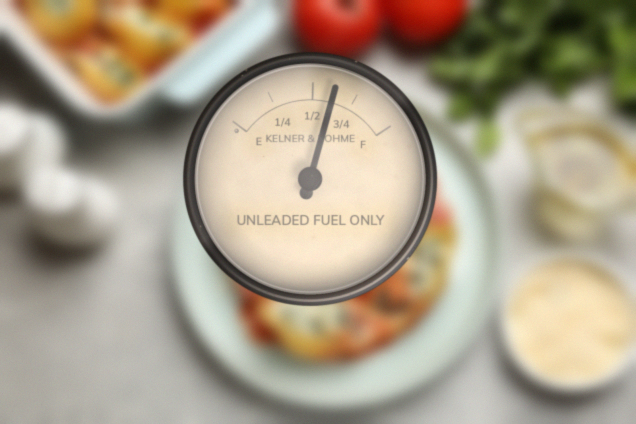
0.625
